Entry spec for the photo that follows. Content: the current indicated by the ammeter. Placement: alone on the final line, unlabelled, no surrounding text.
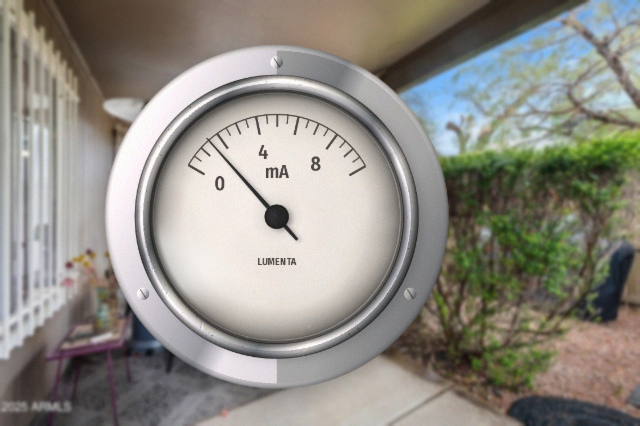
1.5 mA
